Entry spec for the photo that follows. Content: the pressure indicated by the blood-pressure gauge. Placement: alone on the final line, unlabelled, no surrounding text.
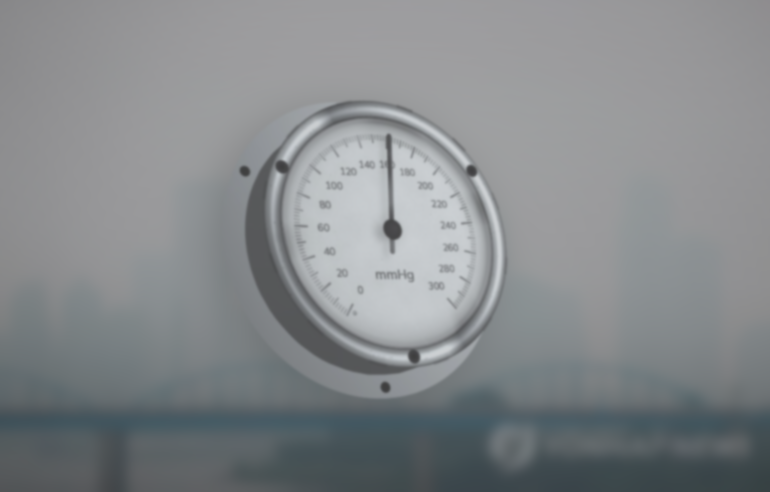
160 mmHg
